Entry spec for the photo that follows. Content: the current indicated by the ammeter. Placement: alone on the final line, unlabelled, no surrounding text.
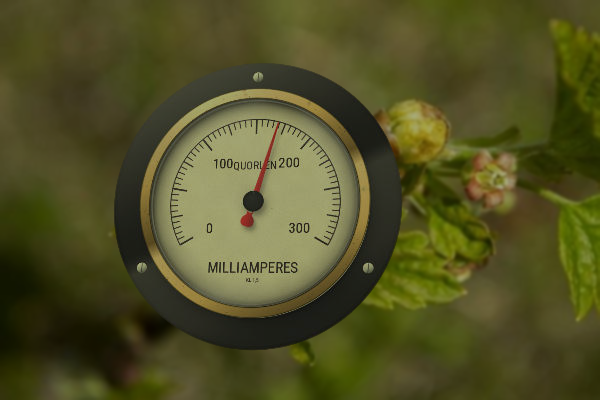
170 mA
